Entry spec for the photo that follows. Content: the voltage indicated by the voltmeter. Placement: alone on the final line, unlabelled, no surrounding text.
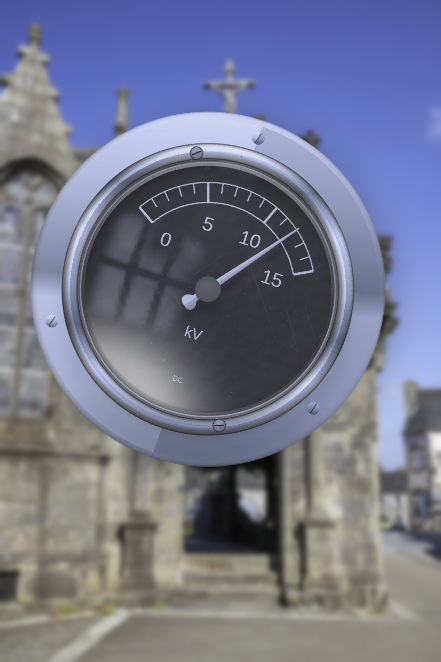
12 kV
